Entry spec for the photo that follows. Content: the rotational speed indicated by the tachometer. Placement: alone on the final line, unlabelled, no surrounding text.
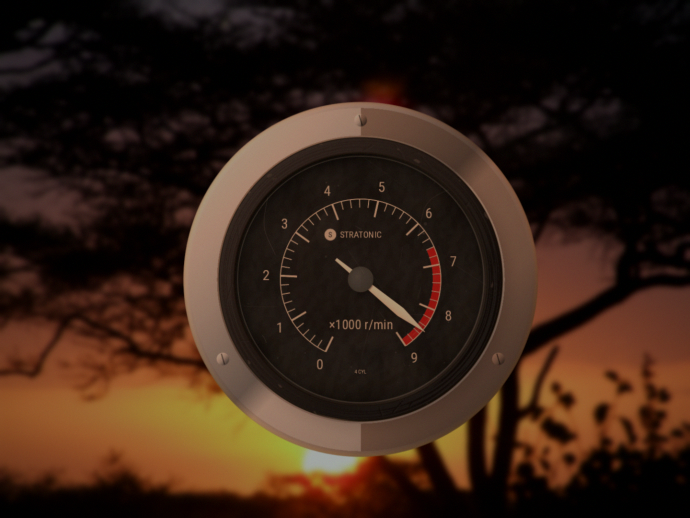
8500 rpm
